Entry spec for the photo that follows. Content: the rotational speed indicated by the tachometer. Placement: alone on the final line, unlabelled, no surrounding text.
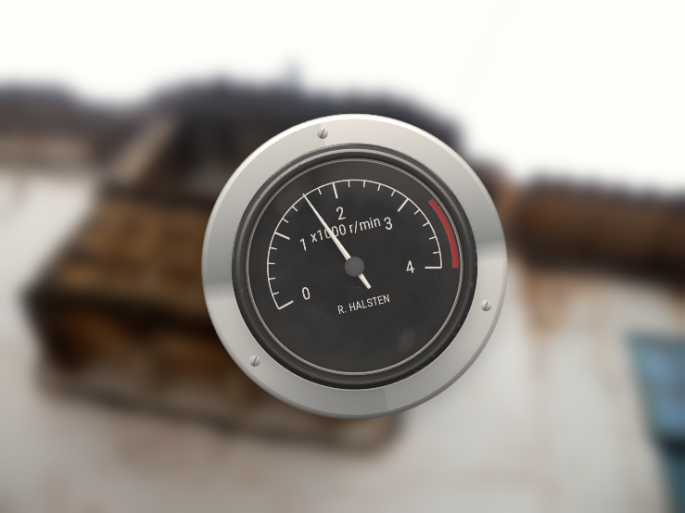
1600 rpm
